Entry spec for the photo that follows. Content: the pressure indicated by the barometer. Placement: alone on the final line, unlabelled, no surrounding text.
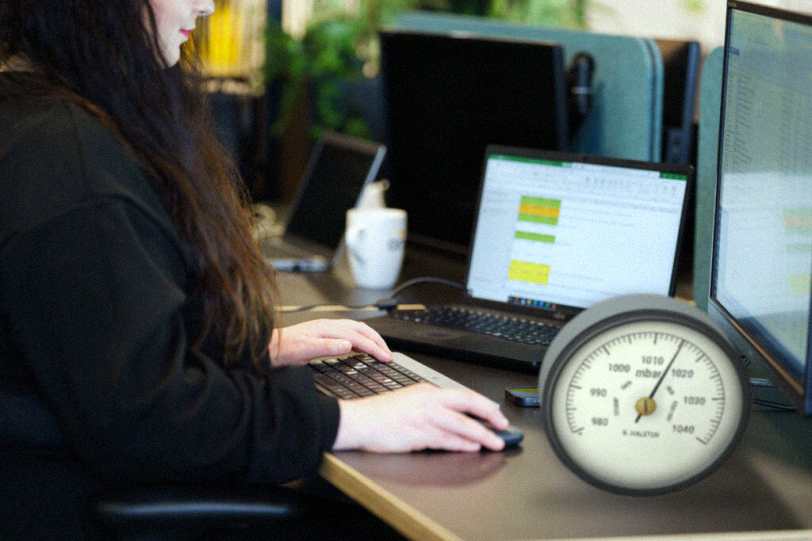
1015 mbar
